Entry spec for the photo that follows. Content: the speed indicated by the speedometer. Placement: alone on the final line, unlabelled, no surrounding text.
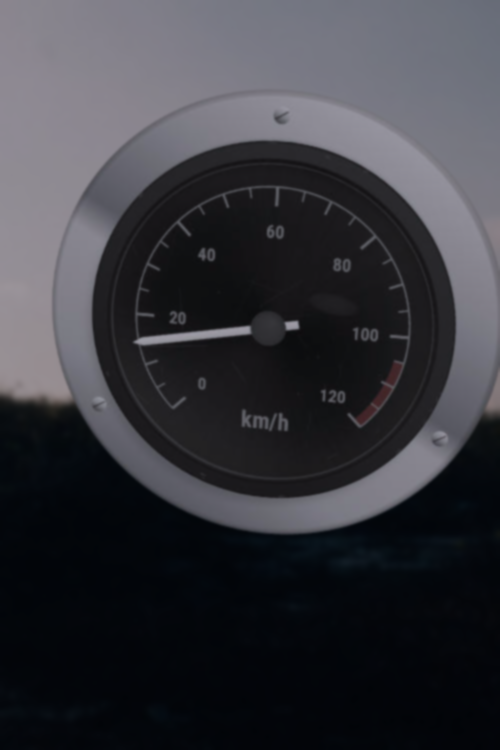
15 km/h
